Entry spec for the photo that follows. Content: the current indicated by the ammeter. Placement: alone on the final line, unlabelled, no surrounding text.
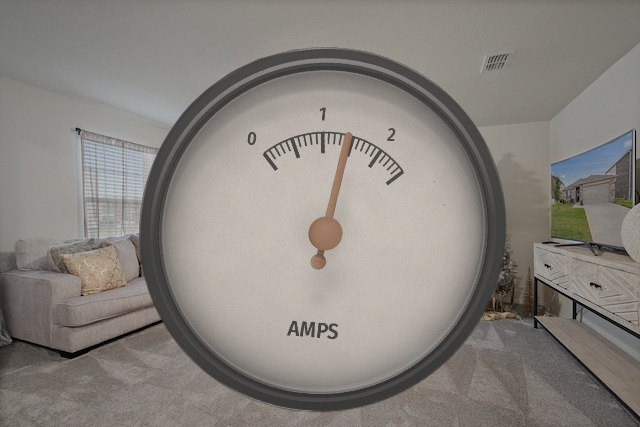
1.4 A
